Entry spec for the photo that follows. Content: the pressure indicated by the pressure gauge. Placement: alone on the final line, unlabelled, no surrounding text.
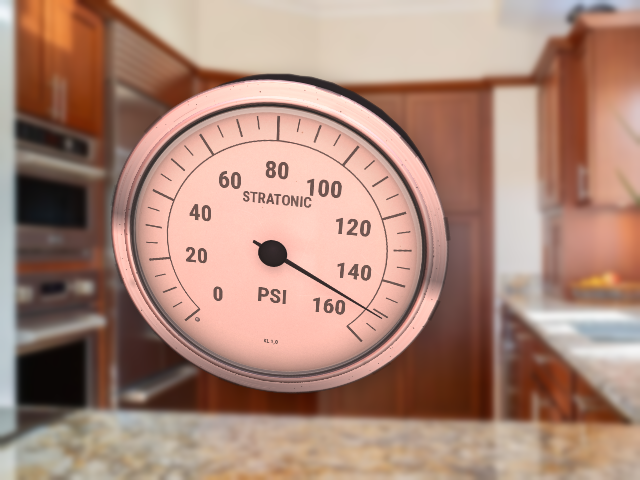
150 psi
